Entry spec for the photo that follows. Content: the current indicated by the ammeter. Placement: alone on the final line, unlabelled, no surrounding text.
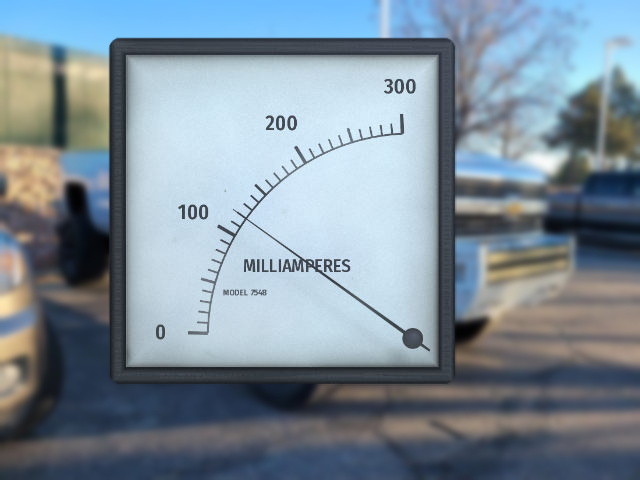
120 mA
